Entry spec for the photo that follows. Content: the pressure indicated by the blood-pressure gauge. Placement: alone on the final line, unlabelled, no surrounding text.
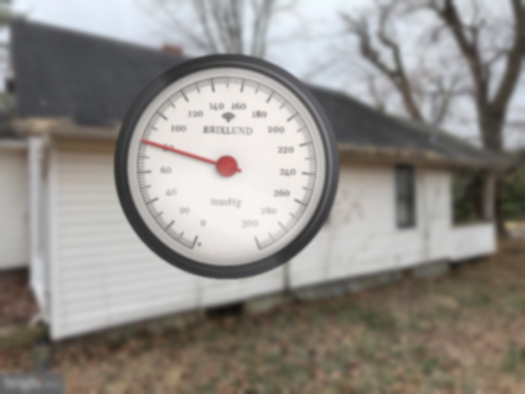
80 mmHg
